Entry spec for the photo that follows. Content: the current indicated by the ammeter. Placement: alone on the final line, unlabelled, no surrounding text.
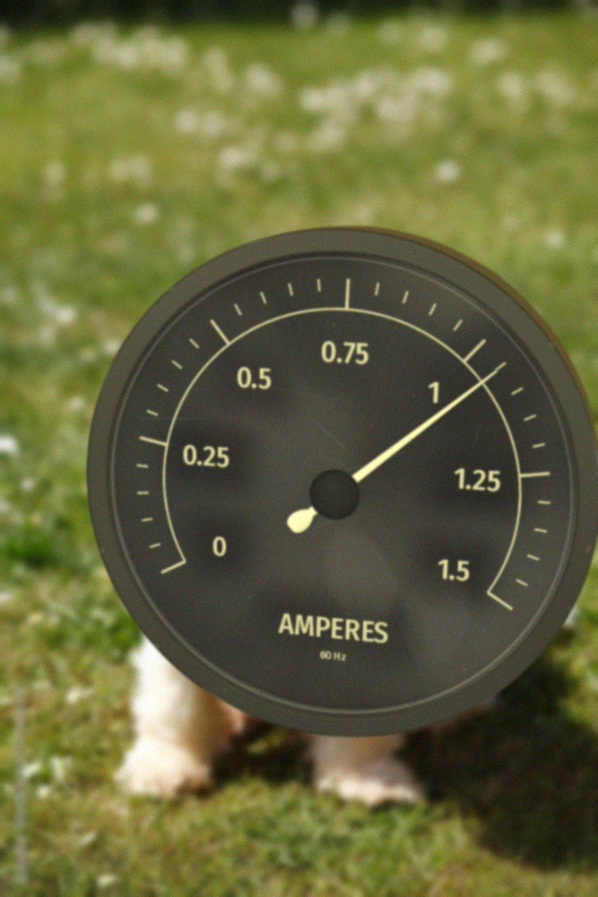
1.05 A
